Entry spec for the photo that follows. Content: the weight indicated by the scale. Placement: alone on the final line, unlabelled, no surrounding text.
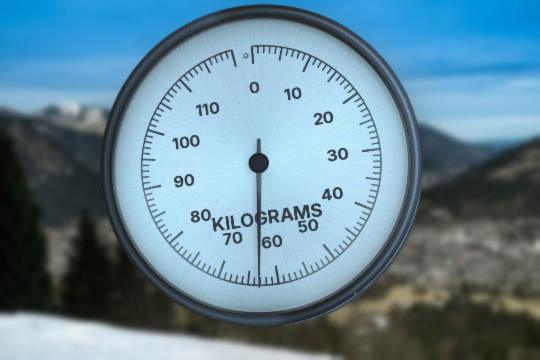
63 kg
